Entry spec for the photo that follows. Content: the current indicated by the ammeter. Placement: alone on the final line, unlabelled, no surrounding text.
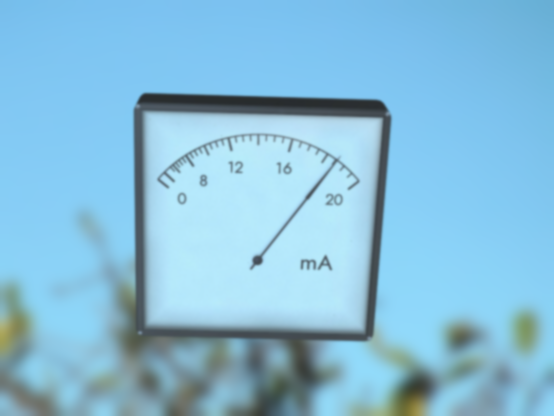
18.5 mA
